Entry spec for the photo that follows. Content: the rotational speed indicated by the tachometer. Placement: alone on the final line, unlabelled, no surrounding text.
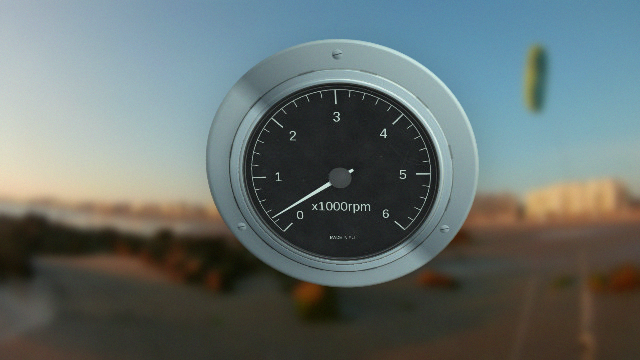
300 rpm
